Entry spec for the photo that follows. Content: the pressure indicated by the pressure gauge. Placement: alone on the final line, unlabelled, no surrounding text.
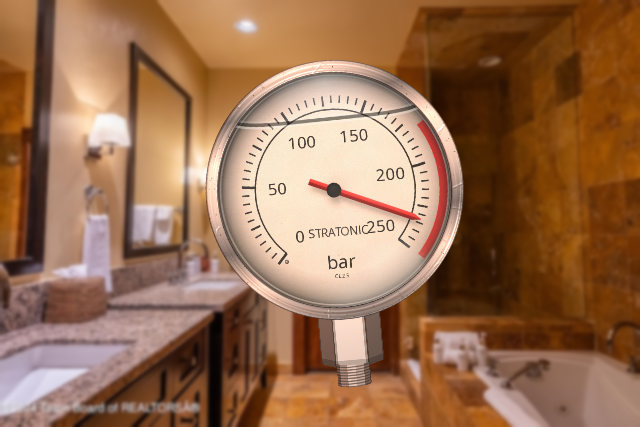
232.5 bar
